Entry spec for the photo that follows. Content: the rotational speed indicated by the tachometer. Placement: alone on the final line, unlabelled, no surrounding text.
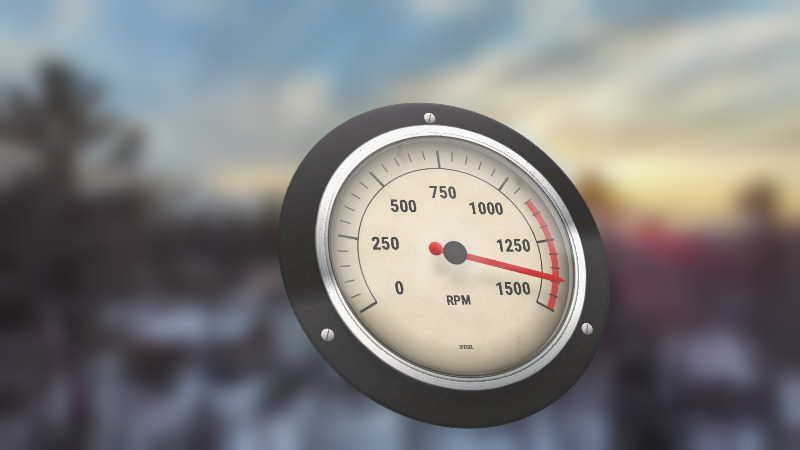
1400 rpm
